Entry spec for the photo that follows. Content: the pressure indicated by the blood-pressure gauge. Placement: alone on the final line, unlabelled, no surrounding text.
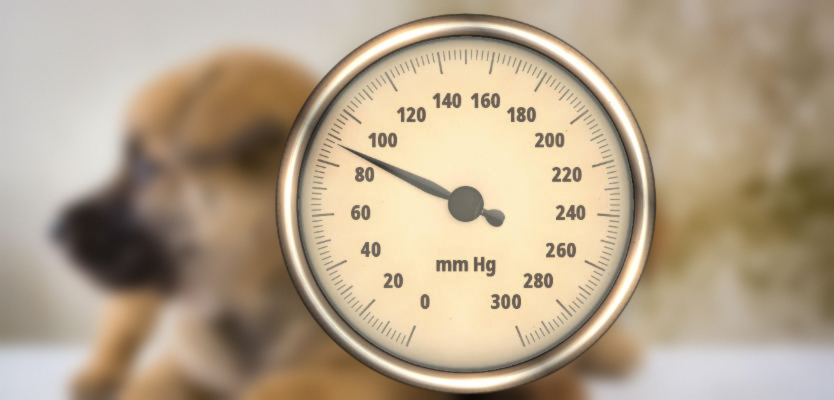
88 mmHg
